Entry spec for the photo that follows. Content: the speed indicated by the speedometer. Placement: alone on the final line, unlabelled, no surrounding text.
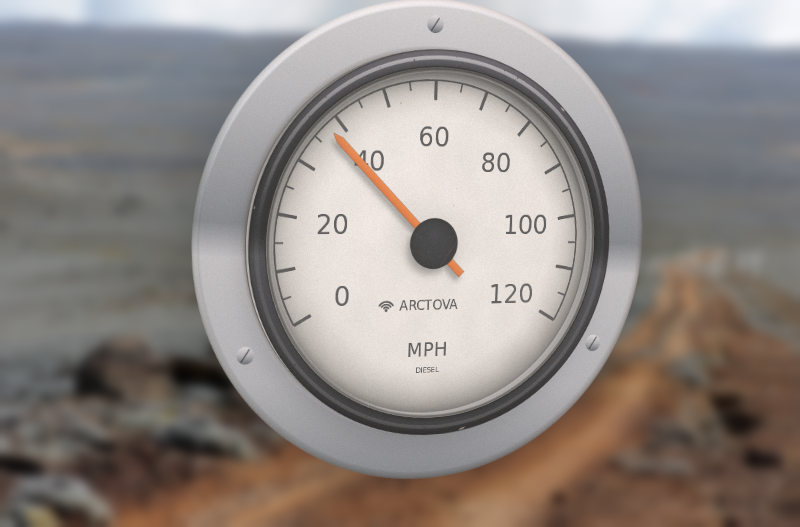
37.5 mph
